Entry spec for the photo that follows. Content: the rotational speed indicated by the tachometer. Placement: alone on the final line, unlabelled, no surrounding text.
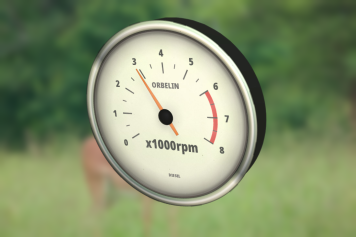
3000 rpm
